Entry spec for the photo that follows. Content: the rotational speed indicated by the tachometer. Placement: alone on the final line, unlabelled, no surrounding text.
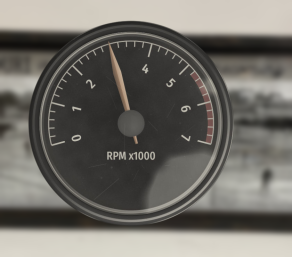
3000 rpm
